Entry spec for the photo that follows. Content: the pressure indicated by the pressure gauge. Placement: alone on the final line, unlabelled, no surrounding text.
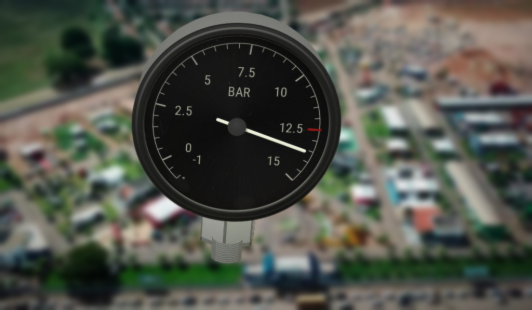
13.5 bar
